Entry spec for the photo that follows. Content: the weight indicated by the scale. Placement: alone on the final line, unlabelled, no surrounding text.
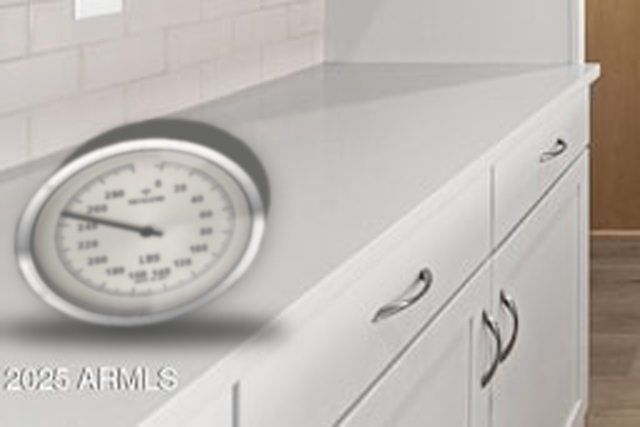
250 lb
